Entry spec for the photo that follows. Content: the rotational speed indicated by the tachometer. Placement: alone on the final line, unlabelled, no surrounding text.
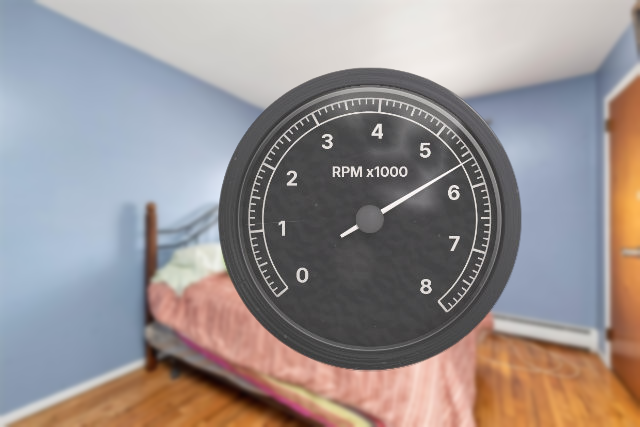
5600 rpm
